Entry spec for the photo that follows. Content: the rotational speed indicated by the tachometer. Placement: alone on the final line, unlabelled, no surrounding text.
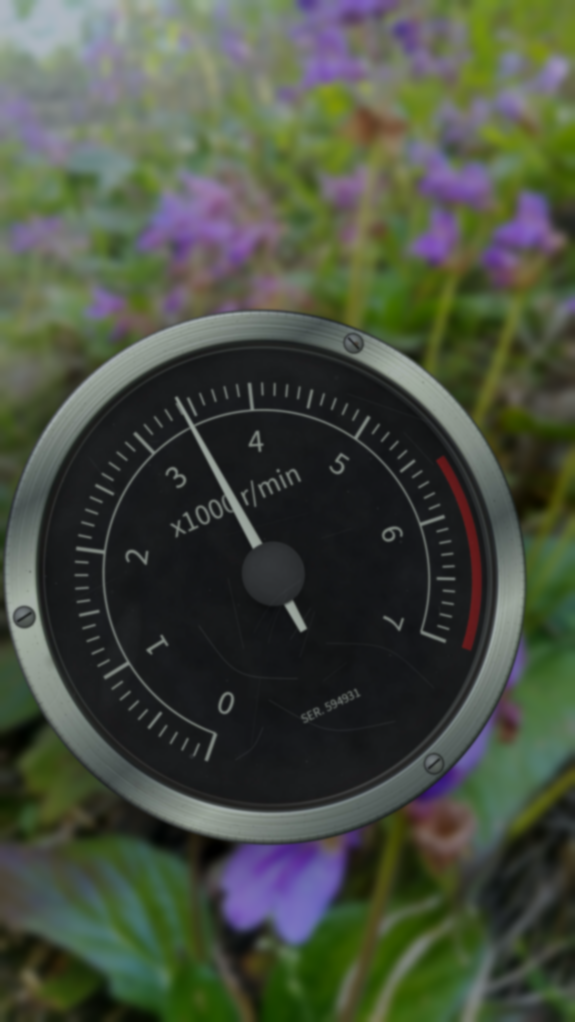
3400 rpm
